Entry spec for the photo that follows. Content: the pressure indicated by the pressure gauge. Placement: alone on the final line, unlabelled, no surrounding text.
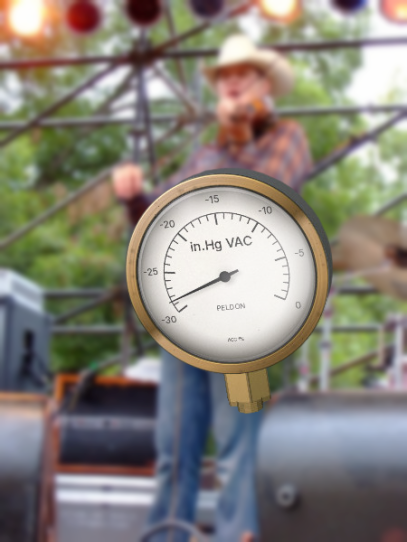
-28.5 inHg
